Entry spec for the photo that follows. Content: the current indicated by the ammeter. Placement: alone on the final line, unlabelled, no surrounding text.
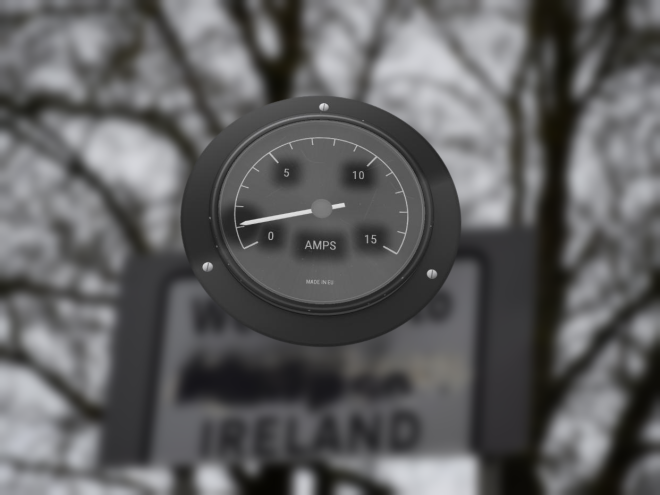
1 A
